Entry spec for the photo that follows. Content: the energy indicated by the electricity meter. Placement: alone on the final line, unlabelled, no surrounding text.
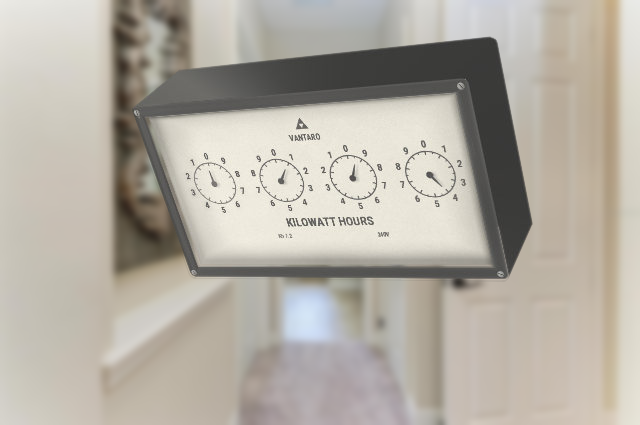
94 kWh
